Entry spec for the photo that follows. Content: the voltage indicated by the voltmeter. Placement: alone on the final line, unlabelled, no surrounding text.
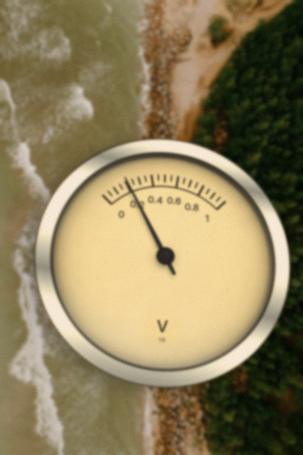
0.2 V
